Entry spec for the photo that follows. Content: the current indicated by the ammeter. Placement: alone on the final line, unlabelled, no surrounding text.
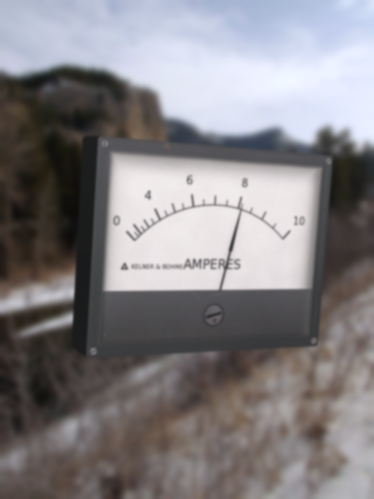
8 A
